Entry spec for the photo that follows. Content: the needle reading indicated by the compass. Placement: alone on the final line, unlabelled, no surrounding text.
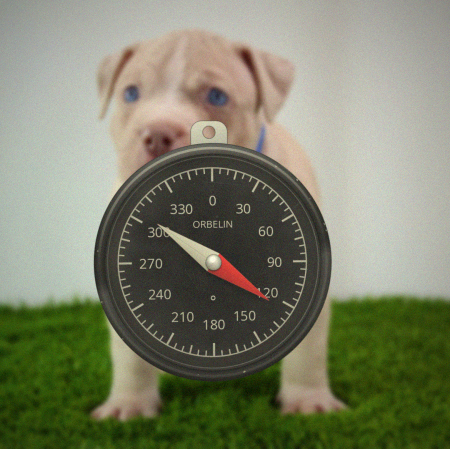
125 °
